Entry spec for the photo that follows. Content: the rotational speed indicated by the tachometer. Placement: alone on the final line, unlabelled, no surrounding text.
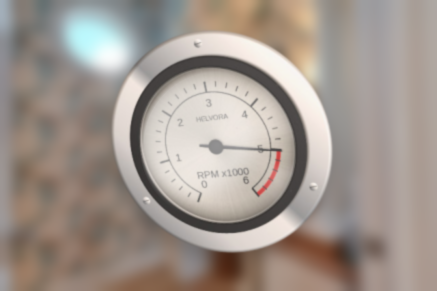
5000 rpm
